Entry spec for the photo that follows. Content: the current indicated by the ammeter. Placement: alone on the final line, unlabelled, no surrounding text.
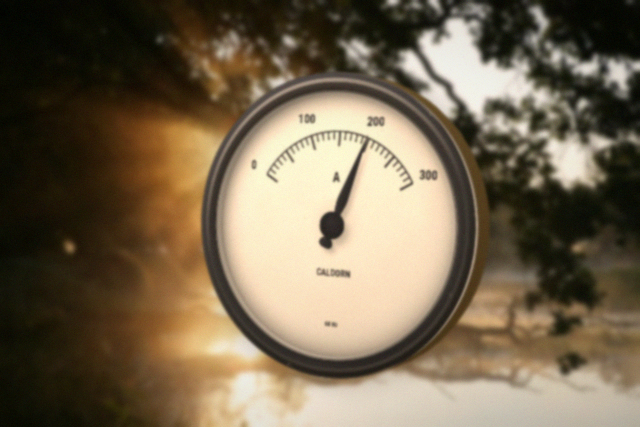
200 A
